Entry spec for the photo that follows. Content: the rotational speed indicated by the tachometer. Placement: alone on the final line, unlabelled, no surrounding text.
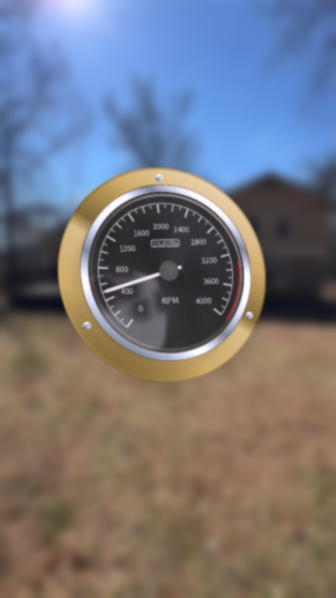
500 rpm
